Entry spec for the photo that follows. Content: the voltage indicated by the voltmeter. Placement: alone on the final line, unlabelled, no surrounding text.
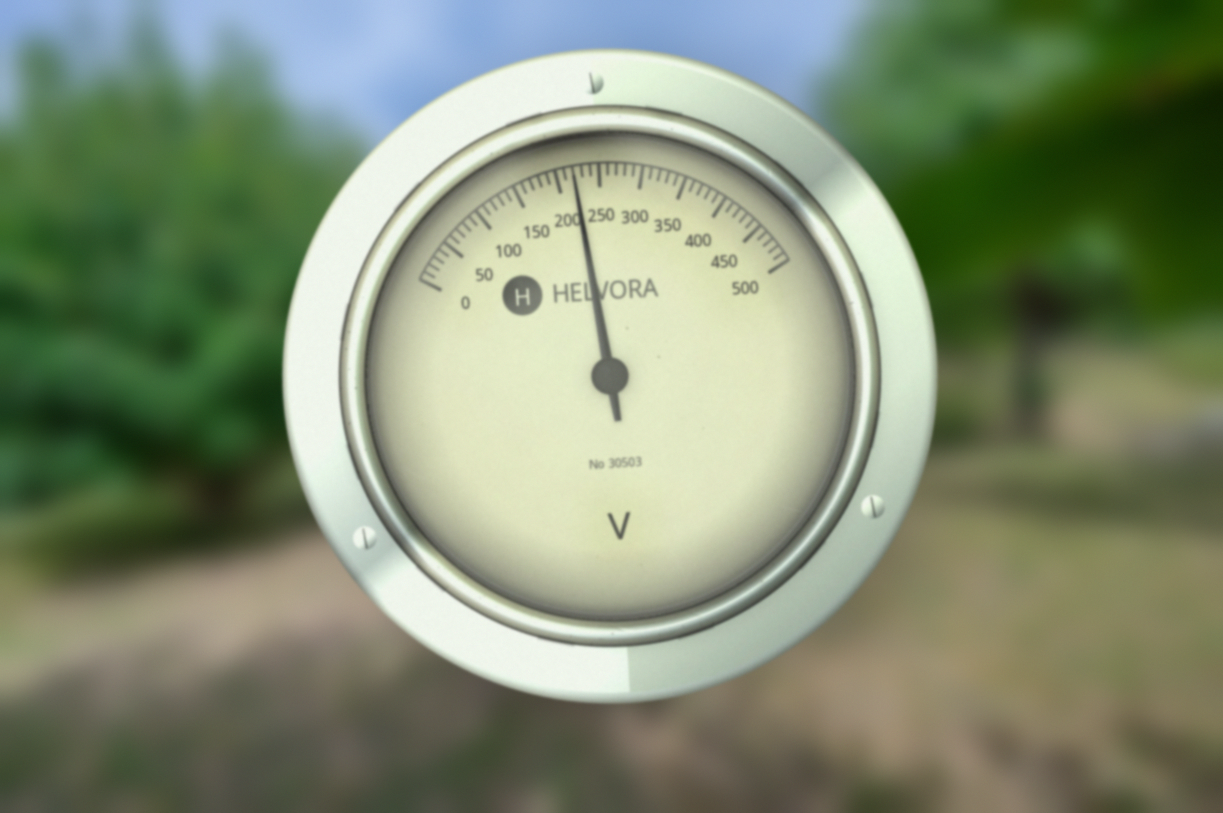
220 V
